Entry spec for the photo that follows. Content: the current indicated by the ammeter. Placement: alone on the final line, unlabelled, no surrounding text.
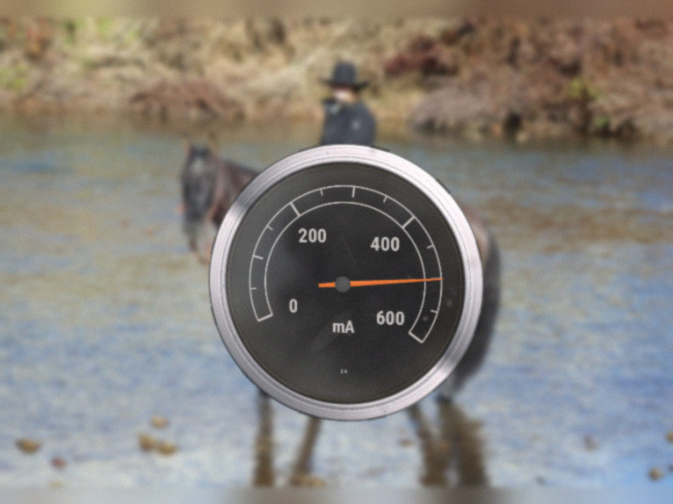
500 mA
